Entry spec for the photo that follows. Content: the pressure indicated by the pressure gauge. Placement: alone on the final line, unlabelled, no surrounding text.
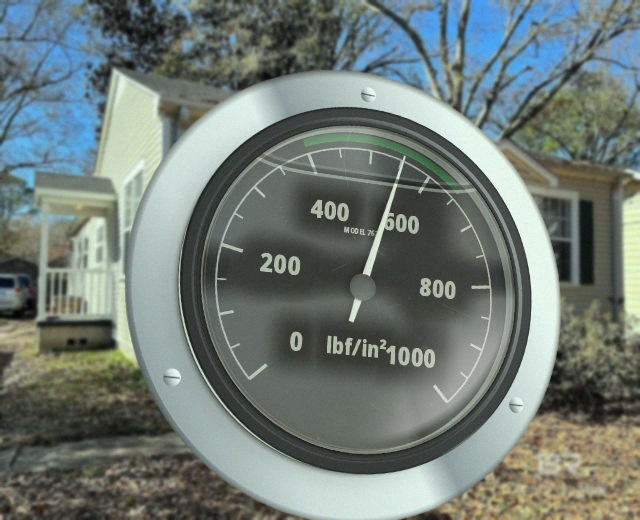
550 psi
